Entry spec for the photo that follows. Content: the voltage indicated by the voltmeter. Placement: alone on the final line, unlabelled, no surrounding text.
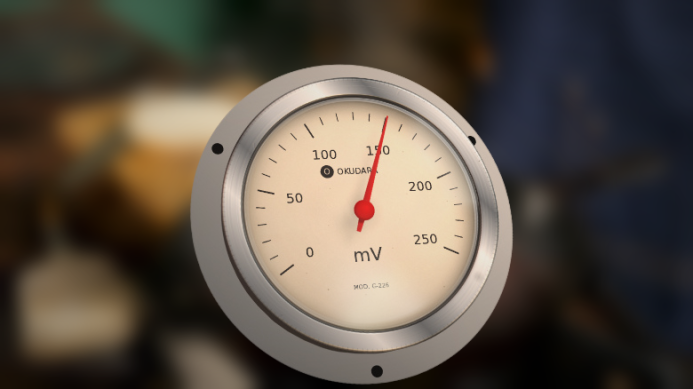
150 mV
